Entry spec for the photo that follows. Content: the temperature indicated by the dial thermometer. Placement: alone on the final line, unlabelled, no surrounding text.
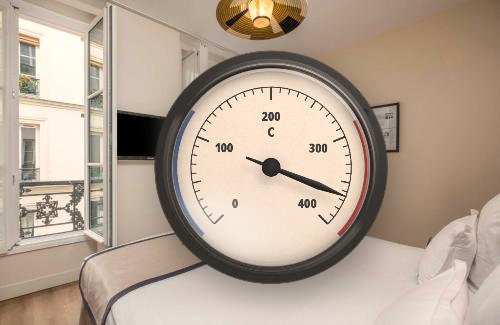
365 °C
